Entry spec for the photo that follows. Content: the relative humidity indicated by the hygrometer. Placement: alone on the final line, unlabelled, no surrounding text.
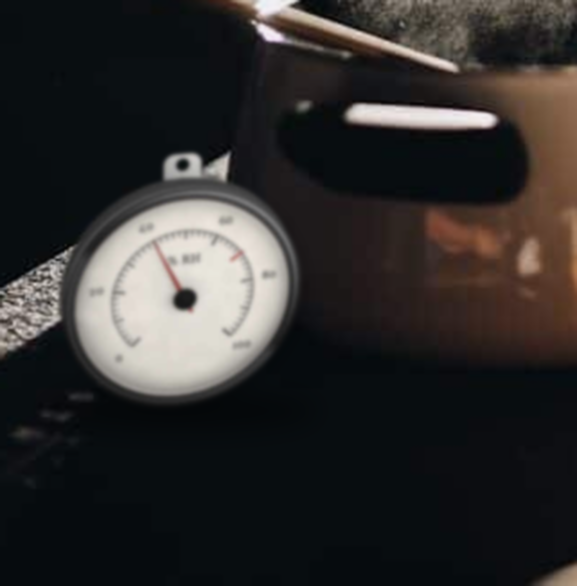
40 %
